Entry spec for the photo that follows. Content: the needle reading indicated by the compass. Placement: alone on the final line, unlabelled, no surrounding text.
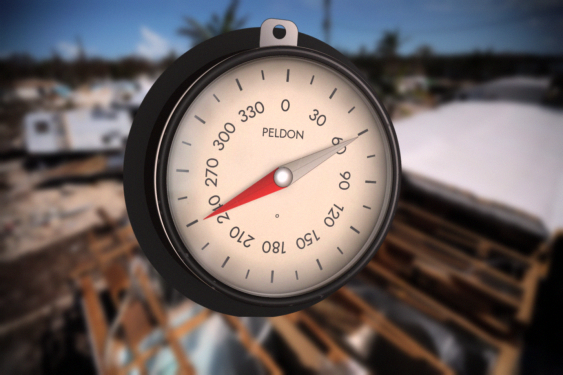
240 °
